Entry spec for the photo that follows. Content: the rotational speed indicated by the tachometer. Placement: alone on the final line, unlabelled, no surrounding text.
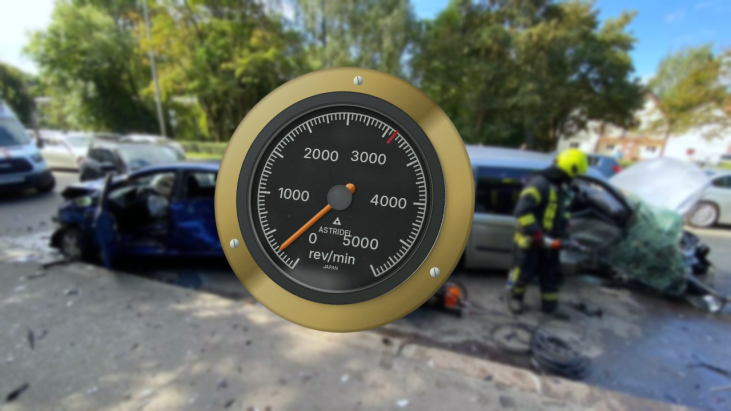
250 rpm
